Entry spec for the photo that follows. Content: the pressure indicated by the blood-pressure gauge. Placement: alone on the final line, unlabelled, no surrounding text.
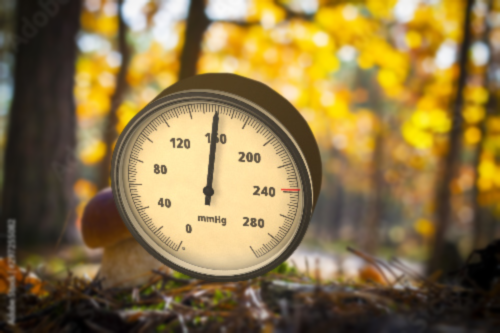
160 mmHg
